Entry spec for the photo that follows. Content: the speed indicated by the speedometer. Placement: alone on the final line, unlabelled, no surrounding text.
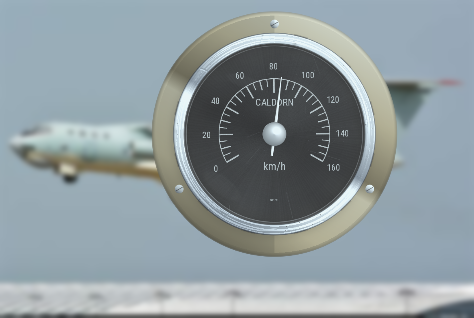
85 km/h
